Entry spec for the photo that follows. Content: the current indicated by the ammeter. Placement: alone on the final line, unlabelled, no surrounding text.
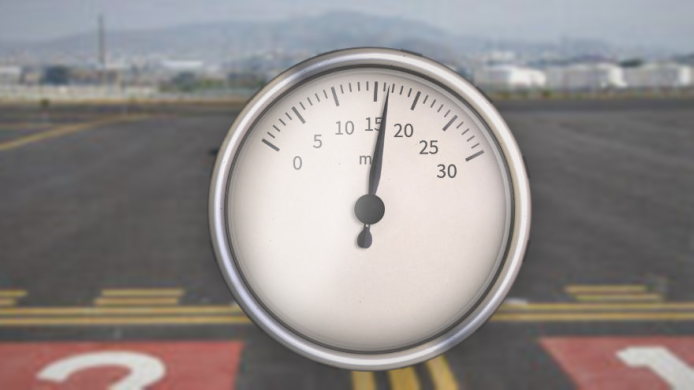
16.5 mA
